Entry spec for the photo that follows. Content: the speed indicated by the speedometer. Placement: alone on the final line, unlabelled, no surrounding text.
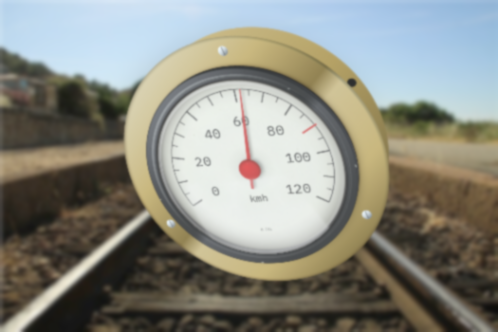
62.5 km/h
